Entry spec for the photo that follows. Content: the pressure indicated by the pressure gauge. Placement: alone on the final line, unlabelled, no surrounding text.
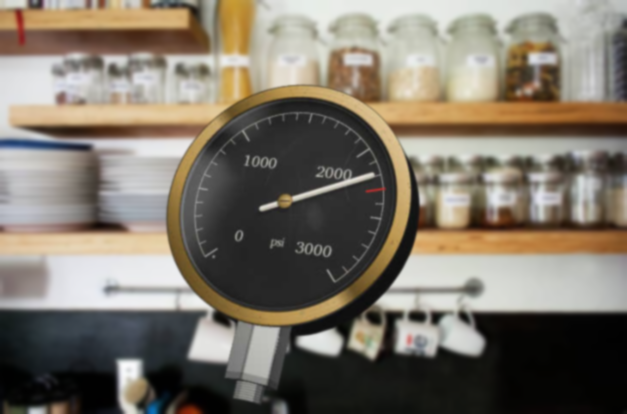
2200 psi
